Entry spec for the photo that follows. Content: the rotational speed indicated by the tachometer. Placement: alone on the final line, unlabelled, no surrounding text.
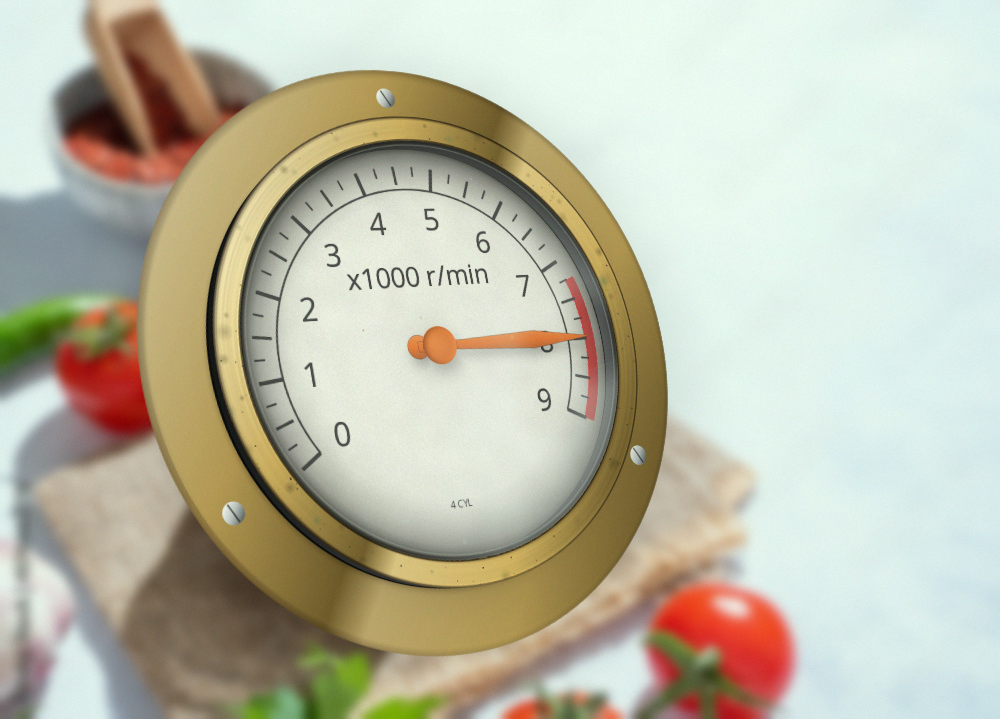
8000 rpm
